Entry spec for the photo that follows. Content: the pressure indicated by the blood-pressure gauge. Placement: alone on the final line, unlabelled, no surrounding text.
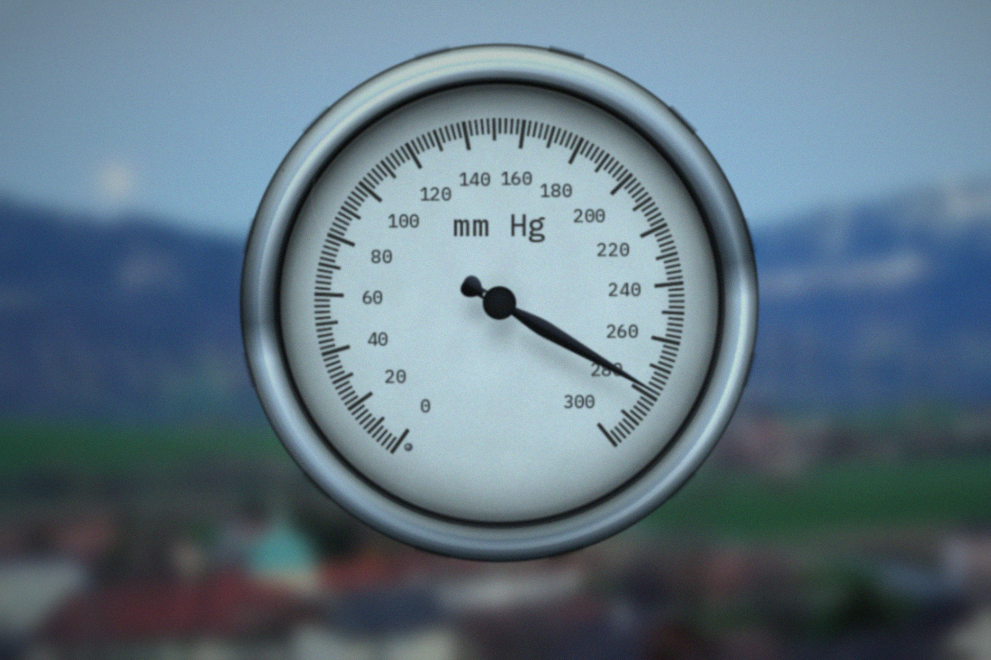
278 mmHg
